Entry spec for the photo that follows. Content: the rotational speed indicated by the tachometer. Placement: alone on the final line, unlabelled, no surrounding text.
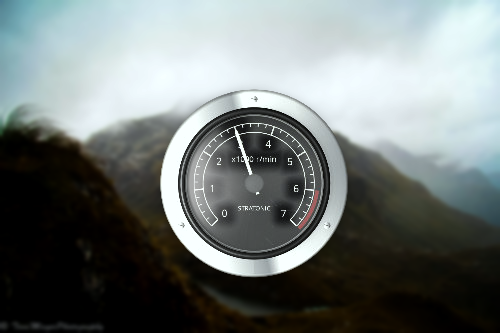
3000 rpm
